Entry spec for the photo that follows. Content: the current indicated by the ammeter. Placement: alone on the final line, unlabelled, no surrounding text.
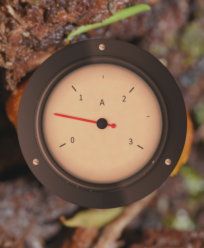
0.5 A
